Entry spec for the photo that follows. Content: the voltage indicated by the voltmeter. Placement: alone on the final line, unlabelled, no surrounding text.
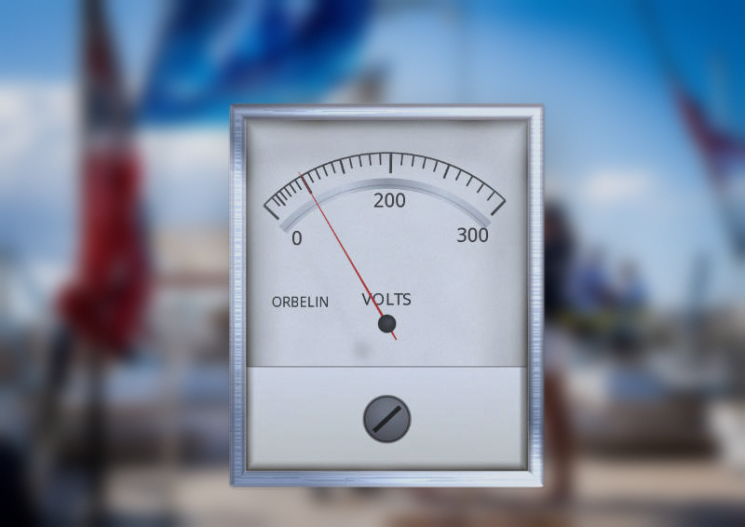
100 V
